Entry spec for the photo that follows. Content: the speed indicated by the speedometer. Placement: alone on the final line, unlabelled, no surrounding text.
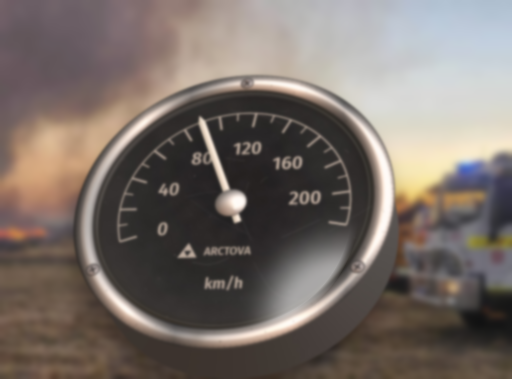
90 km/h
